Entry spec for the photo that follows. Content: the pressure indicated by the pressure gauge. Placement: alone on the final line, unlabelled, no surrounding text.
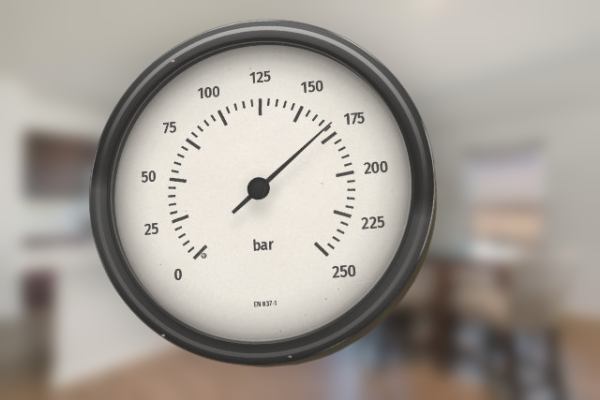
170 bar
